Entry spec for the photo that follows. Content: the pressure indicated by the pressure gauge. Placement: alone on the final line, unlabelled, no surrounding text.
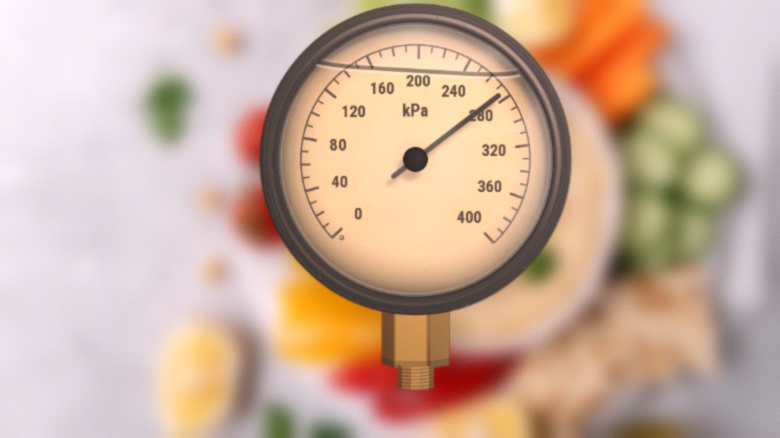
275 kPa
